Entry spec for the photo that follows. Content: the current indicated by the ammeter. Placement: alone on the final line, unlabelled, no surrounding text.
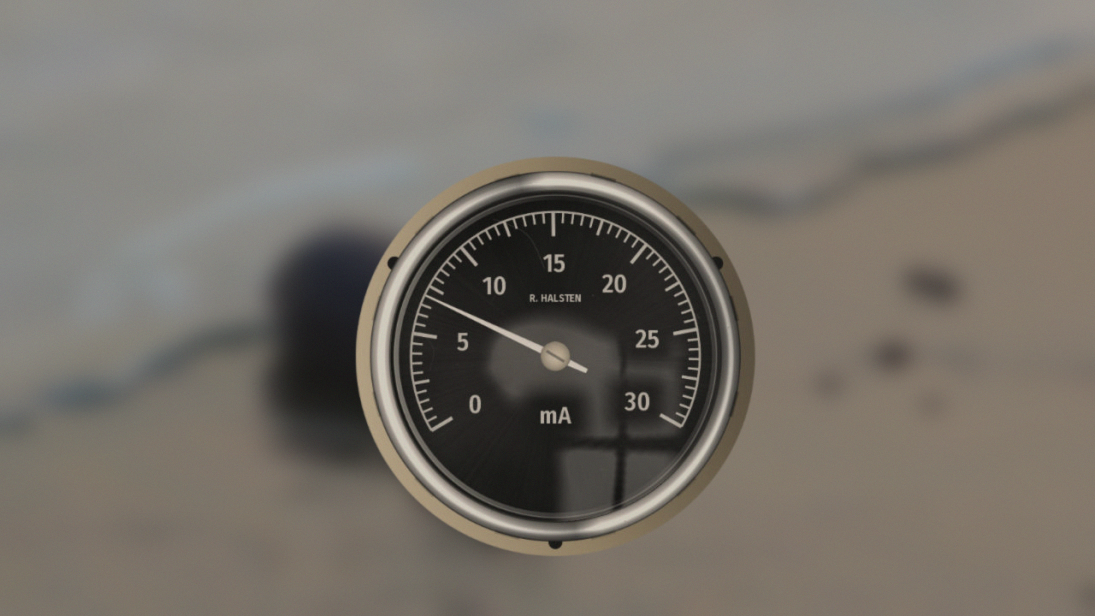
7 mA
